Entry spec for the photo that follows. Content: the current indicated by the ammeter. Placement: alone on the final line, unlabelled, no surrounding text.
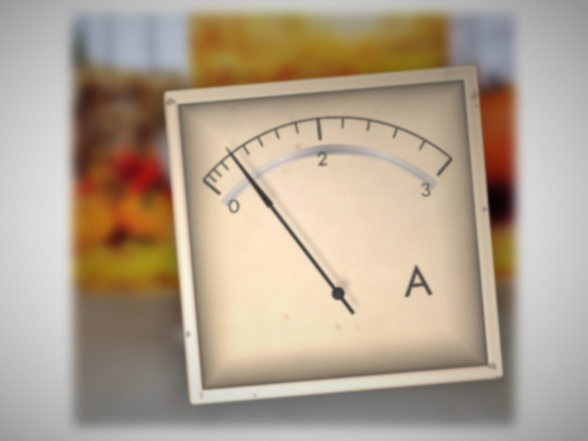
1 A
